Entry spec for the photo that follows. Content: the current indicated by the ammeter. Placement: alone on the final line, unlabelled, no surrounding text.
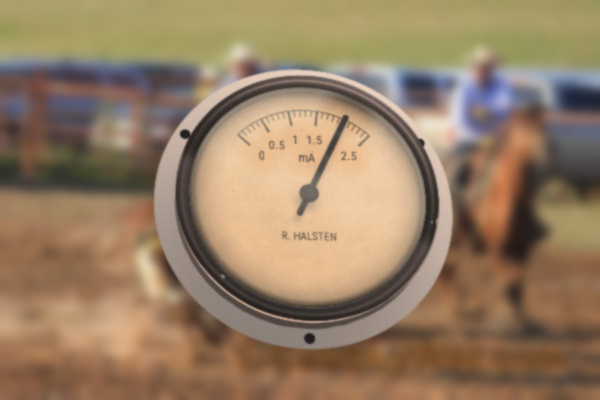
2 mA
